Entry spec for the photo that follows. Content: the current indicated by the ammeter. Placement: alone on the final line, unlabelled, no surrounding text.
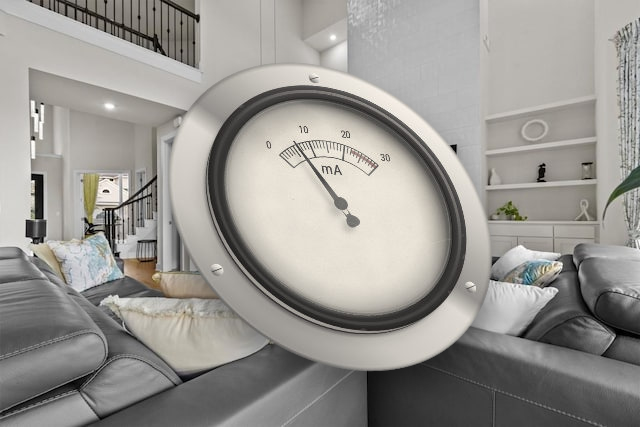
5 mA
